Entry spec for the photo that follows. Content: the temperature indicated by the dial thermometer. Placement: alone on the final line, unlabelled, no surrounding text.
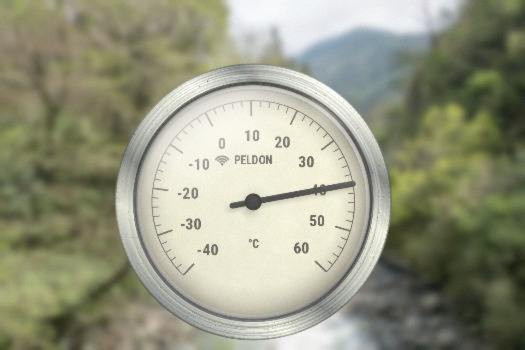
40 °C
